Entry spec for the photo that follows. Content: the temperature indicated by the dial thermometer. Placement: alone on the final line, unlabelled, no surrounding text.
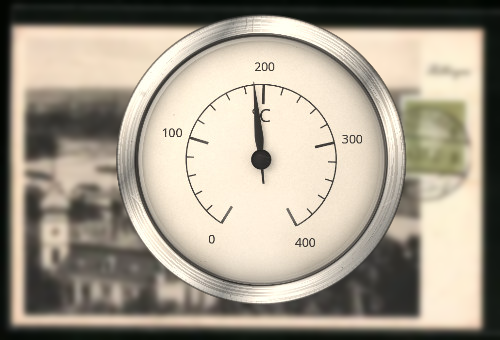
190 °C
